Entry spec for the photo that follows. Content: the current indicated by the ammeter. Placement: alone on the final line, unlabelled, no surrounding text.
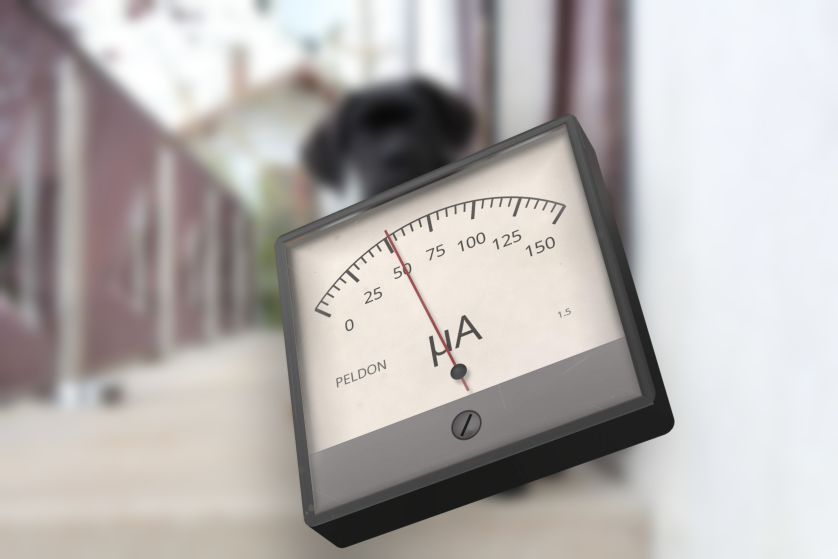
52.5 µA
